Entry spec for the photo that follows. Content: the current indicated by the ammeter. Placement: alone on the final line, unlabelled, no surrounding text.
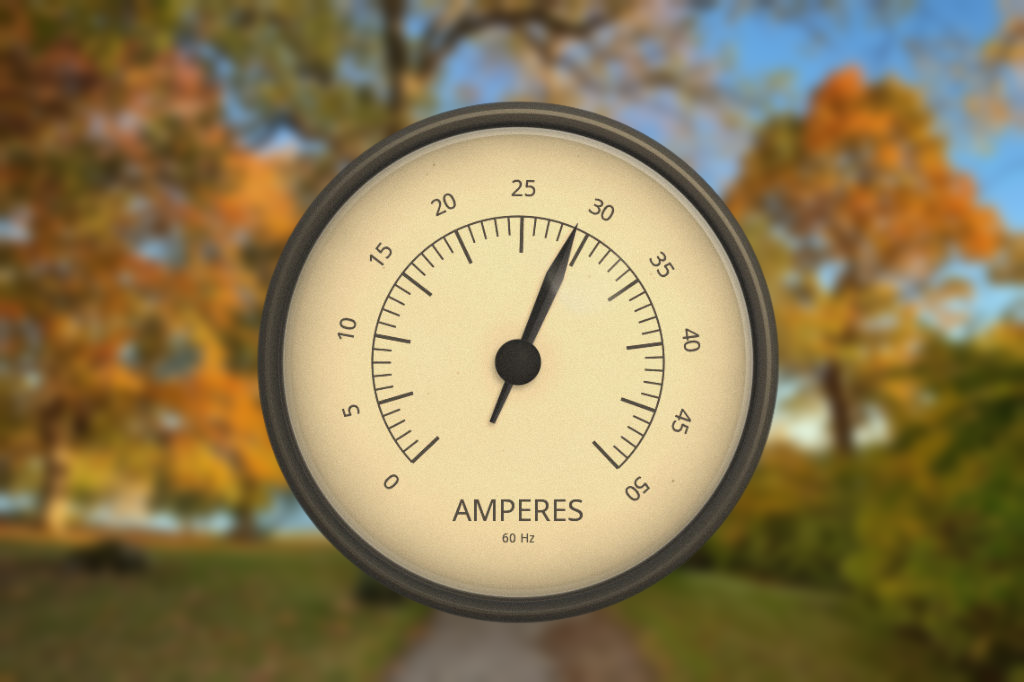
29 A
